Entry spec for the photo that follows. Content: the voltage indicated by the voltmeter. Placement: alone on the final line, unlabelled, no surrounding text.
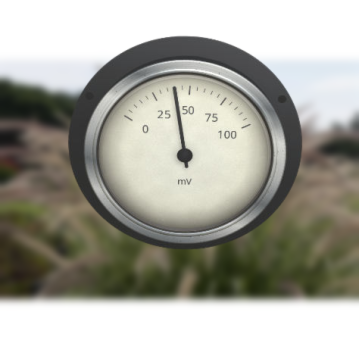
40 mV
